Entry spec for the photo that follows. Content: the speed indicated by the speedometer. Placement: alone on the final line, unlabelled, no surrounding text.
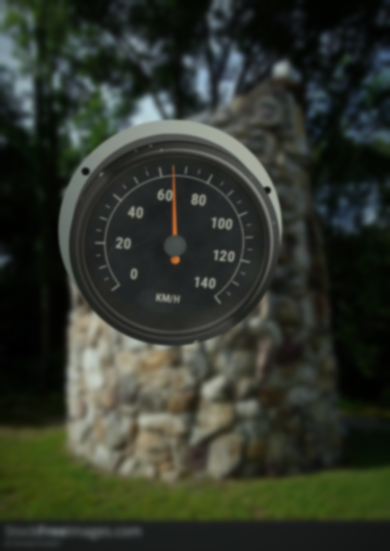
65 km/h
